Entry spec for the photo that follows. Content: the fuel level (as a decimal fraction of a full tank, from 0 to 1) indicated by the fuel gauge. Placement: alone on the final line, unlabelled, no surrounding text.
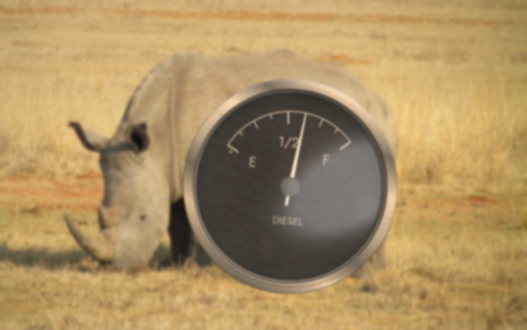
0.625
